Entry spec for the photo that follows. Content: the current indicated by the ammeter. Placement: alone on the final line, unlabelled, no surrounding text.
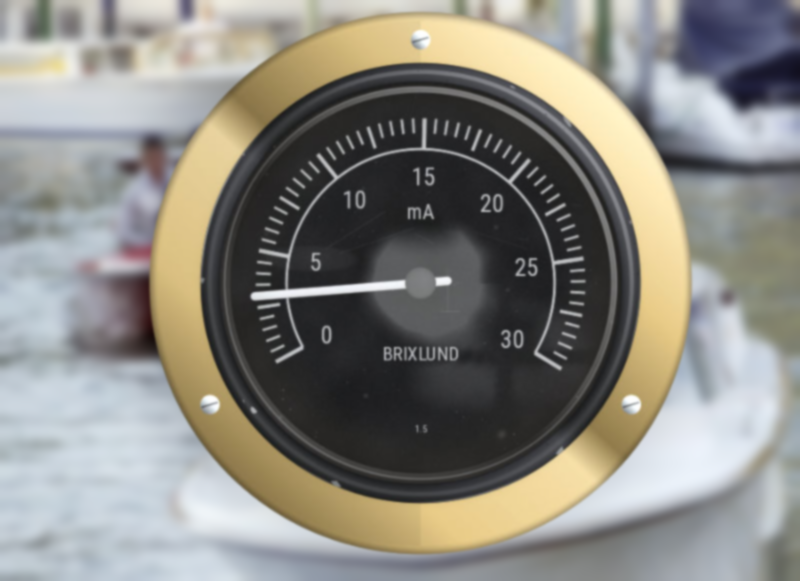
3 mA
